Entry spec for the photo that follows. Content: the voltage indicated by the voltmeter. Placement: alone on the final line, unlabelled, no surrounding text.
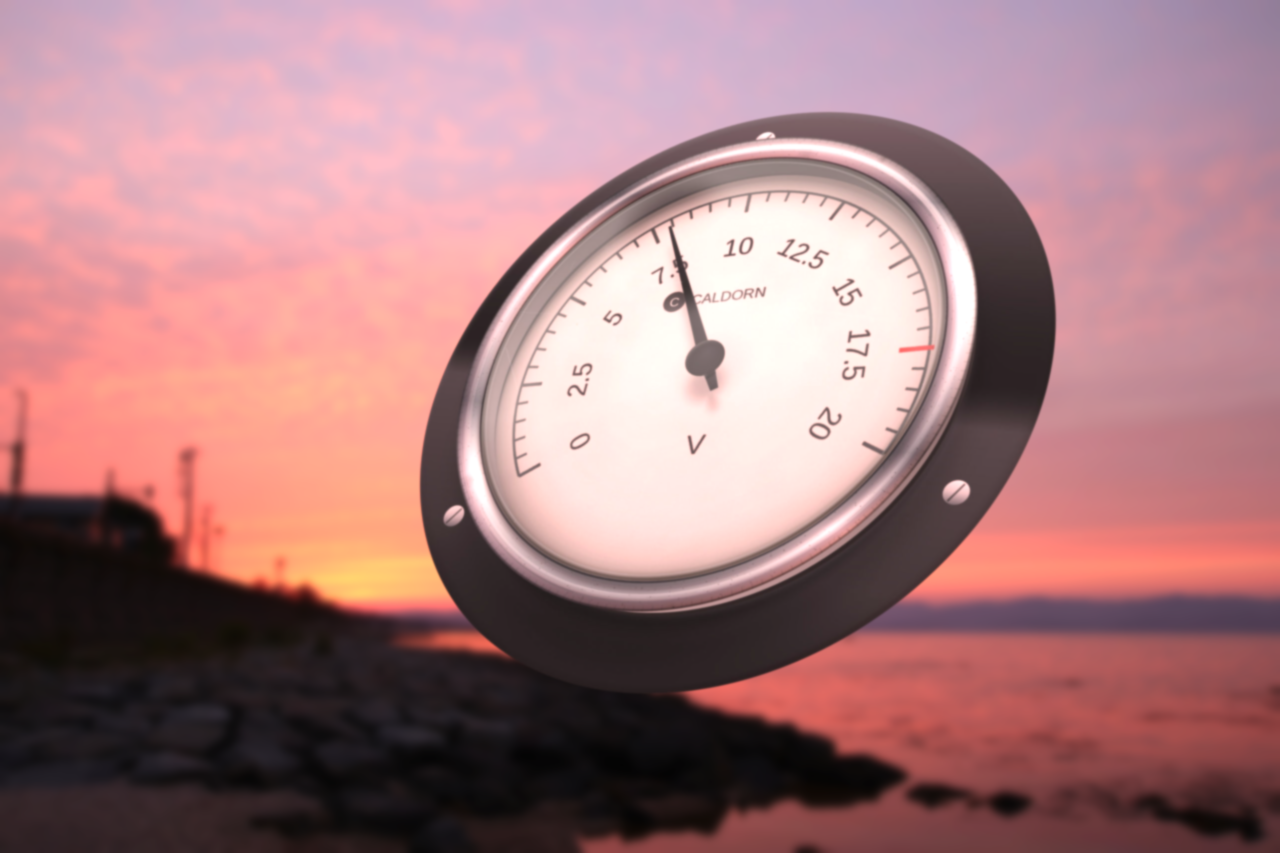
8 V
